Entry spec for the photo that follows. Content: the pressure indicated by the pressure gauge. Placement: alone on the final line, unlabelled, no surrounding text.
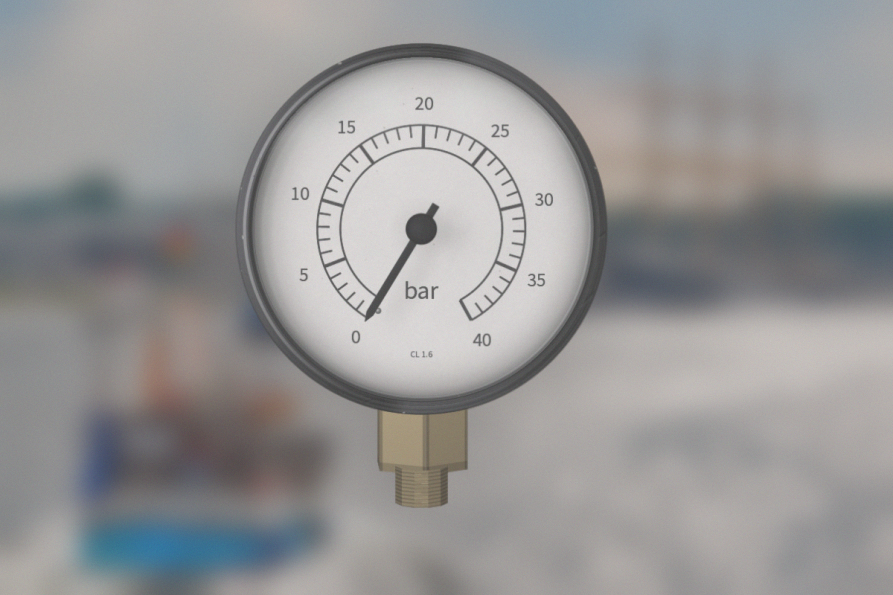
0 bar
